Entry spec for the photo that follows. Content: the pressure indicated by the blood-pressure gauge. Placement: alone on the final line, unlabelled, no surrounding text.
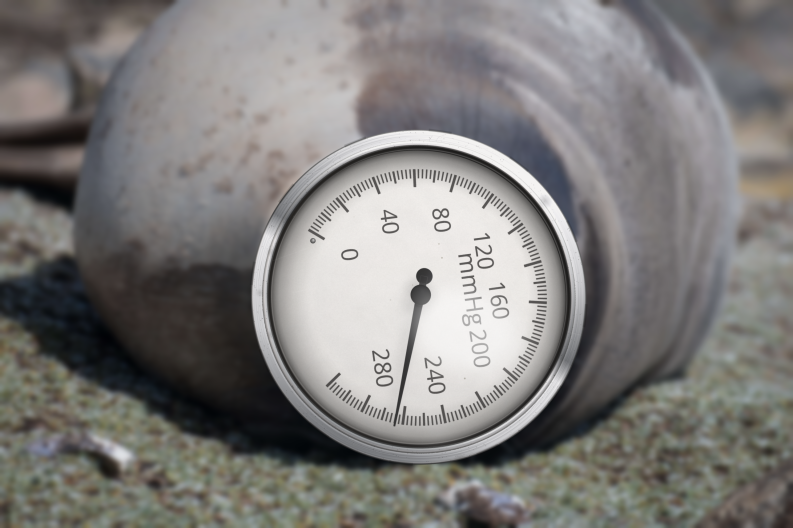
264 mmHg
